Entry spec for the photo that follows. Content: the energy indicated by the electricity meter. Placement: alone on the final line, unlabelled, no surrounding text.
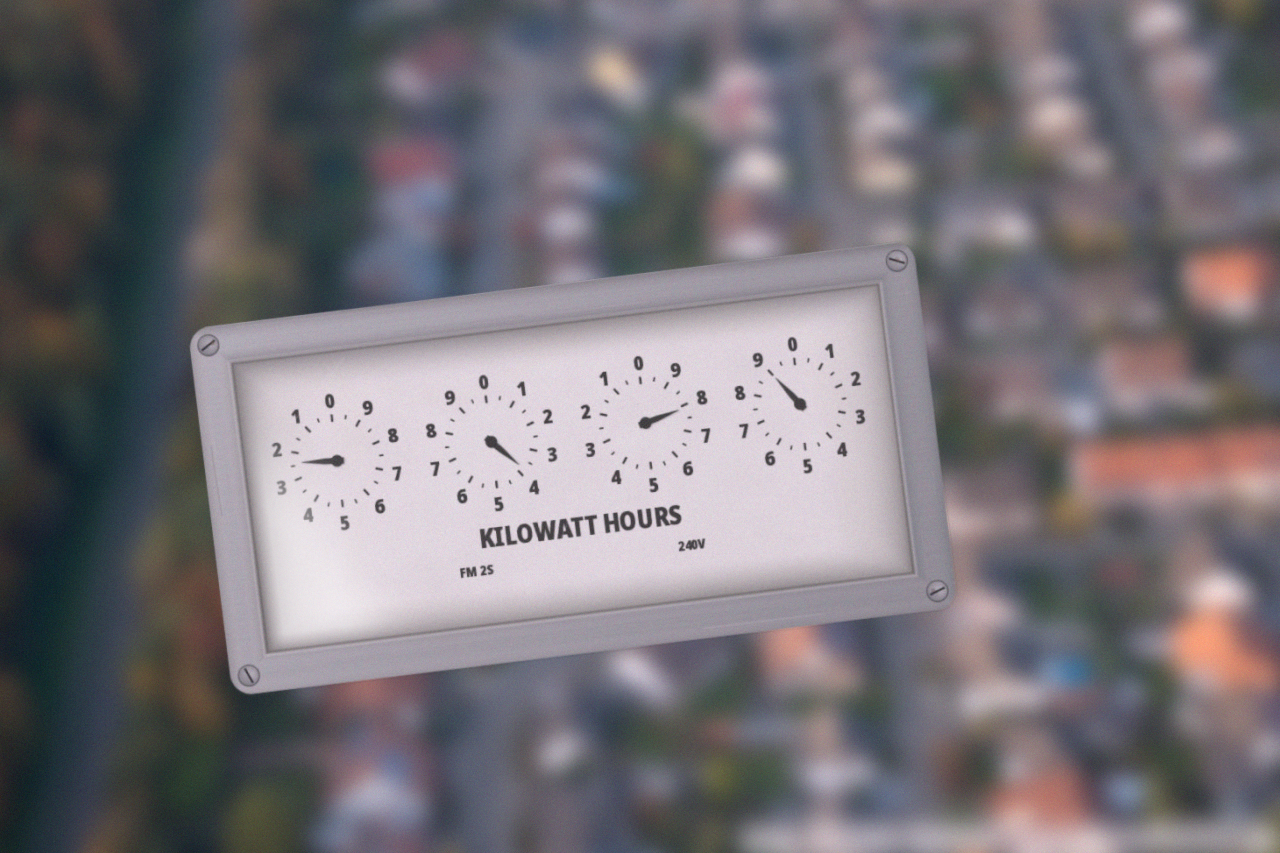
2379 kWh
